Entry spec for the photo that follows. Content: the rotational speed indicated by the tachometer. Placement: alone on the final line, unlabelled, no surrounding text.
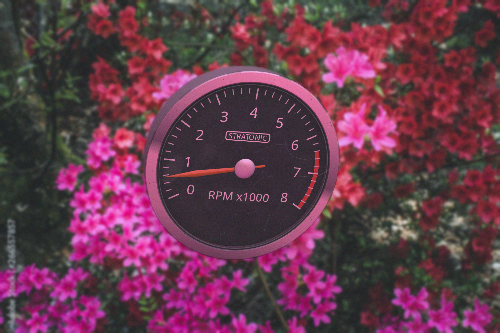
600 rpm
